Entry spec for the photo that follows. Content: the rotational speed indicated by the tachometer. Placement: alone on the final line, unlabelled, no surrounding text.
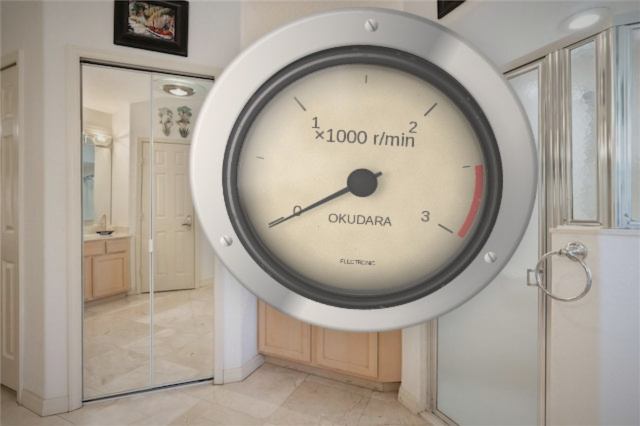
0 rpm
